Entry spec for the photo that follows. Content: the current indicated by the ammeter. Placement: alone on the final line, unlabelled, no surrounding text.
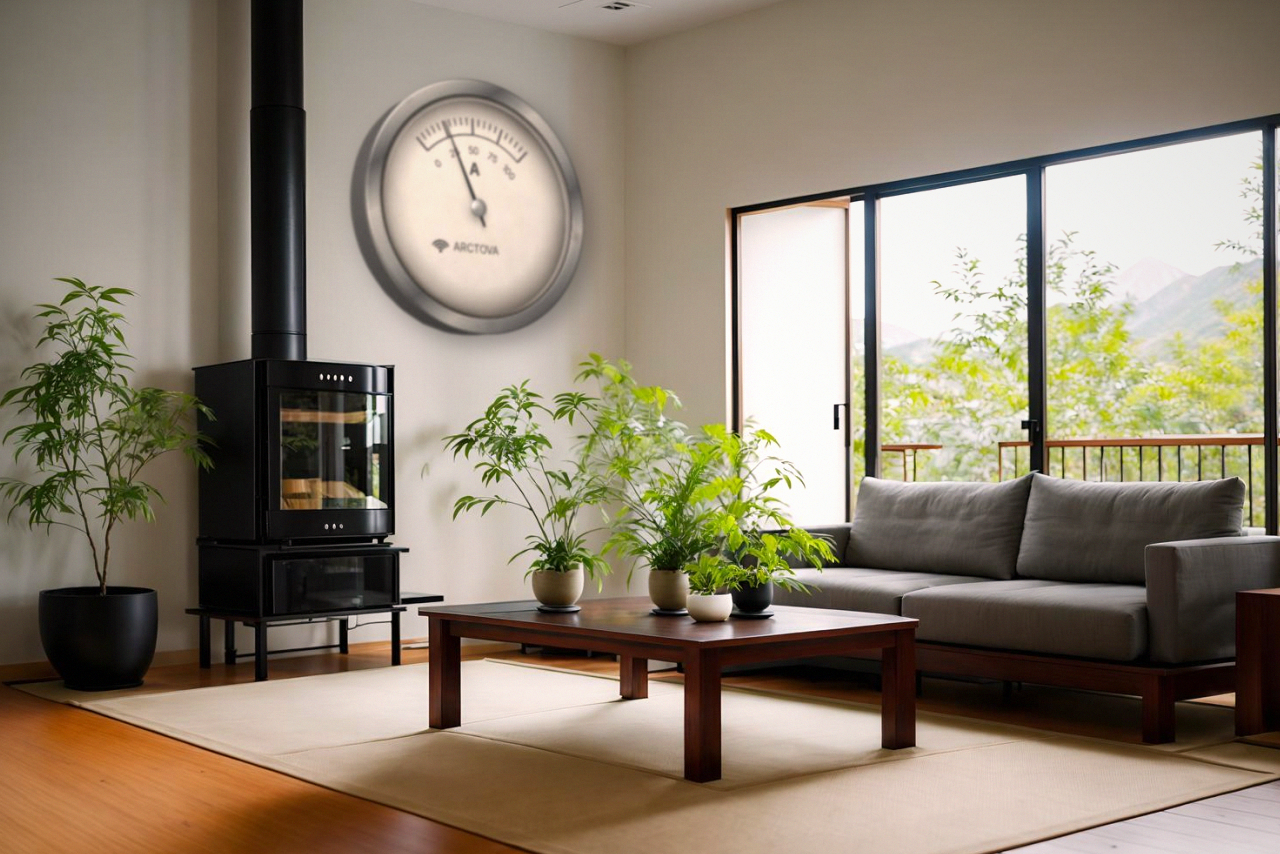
25 A
